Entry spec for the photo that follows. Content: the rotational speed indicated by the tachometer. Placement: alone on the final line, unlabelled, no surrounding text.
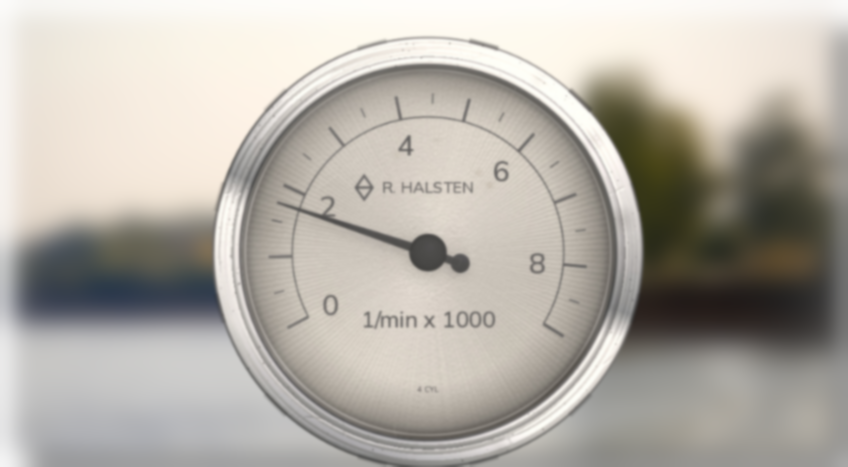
1750 rpm
